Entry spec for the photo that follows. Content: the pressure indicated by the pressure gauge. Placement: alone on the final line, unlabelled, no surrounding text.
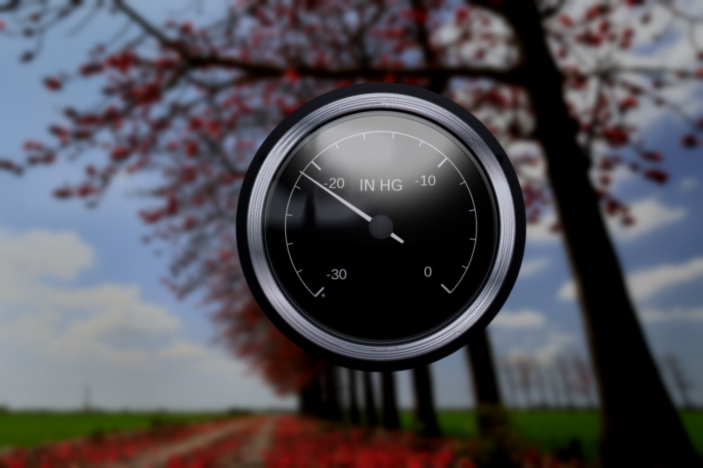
-21 inHg
